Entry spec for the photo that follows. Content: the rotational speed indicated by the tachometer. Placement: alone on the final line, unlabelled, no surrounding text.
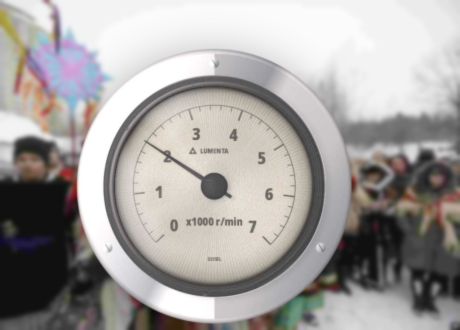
2000 rpm
